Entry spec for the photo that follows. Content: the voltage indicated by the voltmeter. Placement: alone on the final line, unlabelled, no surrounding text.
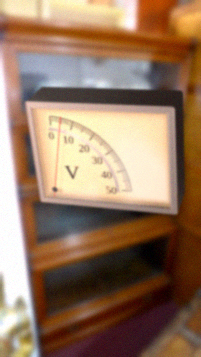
5 V
